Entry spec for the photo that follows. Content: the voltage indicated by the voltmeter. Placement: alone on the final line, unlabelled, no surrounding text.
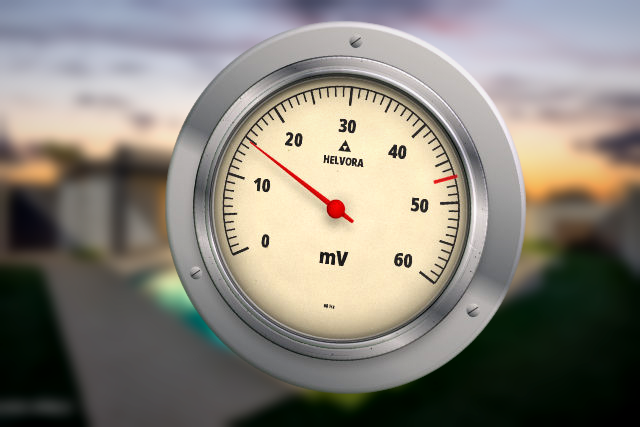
15 mV
